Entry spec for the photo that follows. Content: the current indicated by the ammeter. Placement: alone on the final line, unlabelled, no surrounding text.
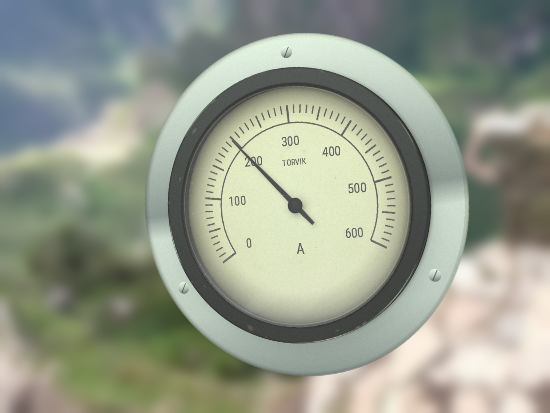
200 A
